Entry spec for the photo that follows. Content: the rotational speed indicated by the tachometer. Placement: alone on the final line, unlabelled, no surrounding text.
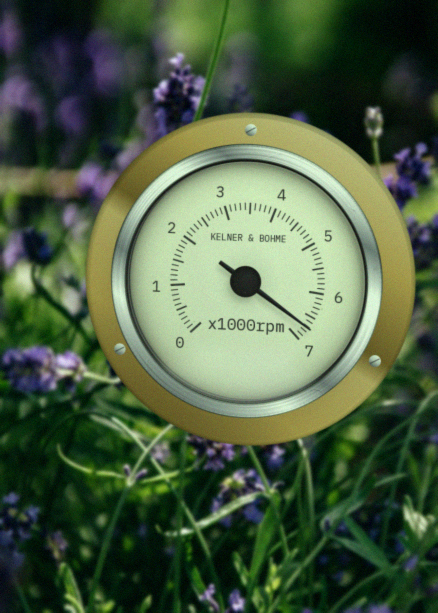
6700 rpm
